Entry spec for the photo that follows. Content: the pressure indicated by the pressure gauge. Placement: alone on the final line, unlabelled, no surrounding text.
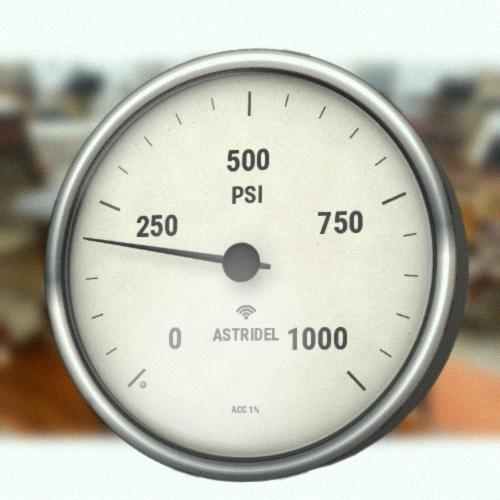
200 psi
